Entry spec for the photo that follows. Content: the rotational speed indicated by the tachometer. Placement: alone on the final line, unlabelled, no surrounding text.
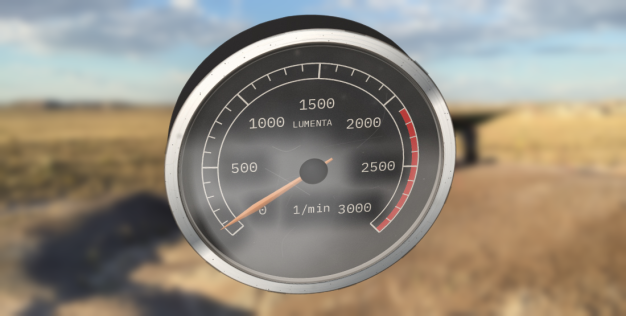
100 rpm
